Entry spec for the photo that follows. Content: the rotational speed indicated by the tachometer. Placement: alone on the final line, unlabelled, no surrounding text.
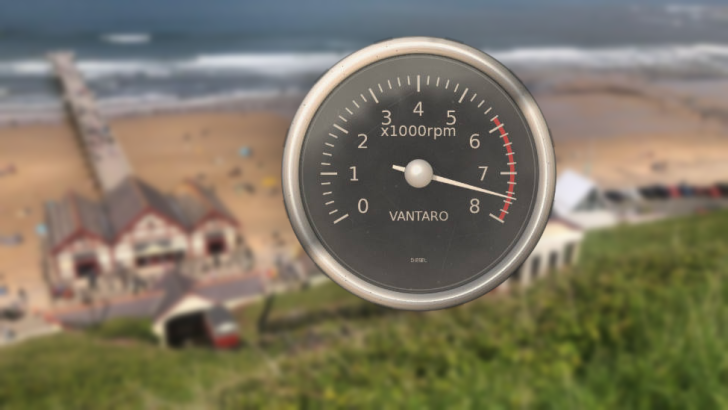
7500 rpm
